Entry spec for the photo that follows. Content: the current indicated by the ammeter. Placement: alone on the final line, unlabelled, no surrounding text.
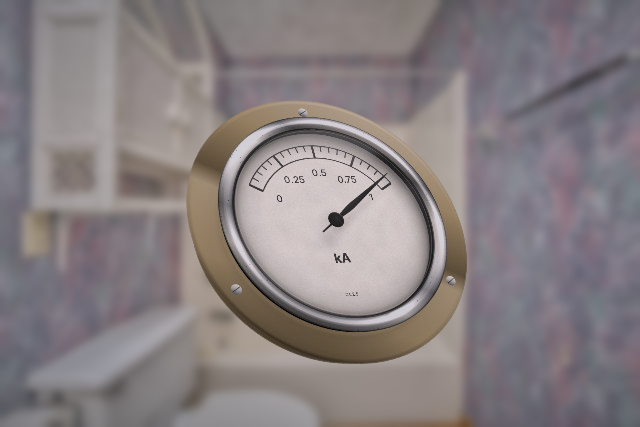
0.95 kA
